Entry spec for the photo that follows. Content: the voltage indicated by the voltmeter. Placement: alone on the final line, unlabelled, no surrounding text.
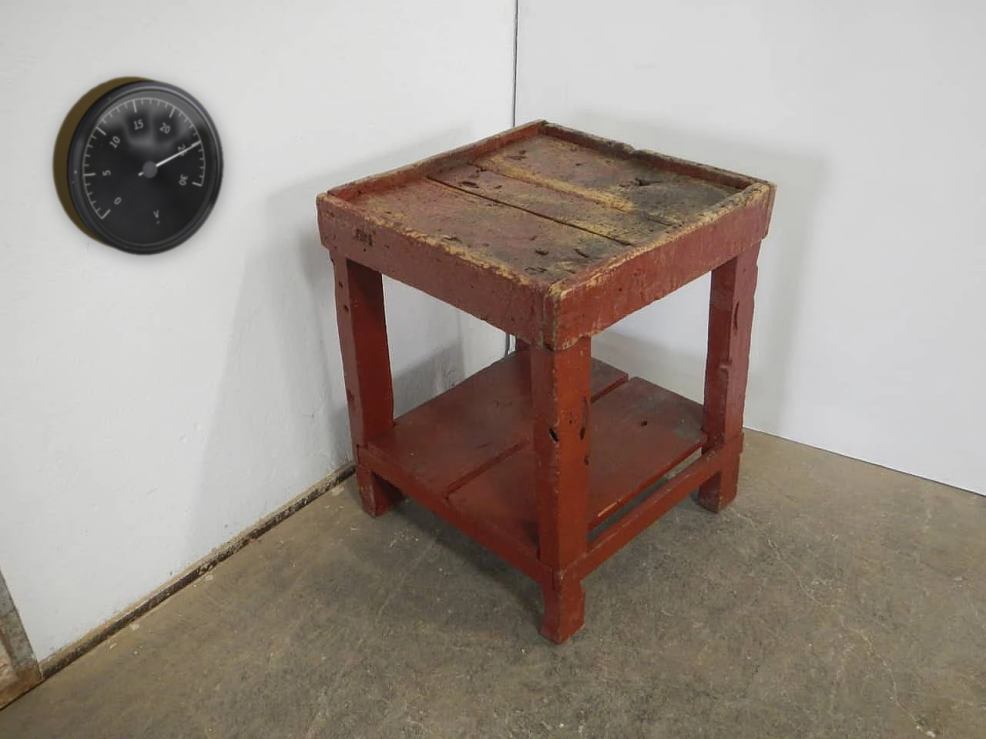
25 V
